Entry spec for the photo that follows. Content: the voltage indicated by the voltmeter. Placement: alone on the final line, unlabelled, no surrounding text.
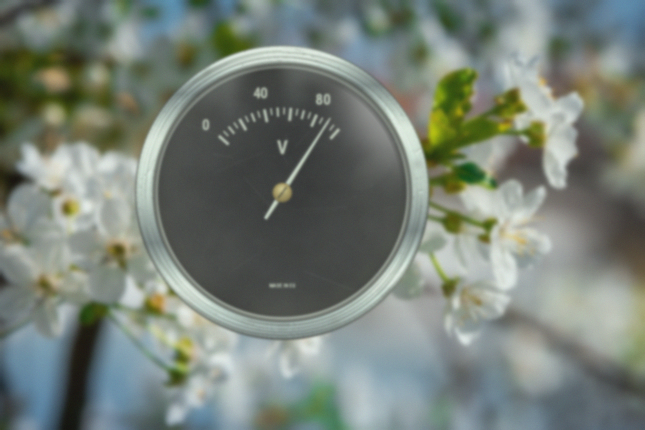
90 V
